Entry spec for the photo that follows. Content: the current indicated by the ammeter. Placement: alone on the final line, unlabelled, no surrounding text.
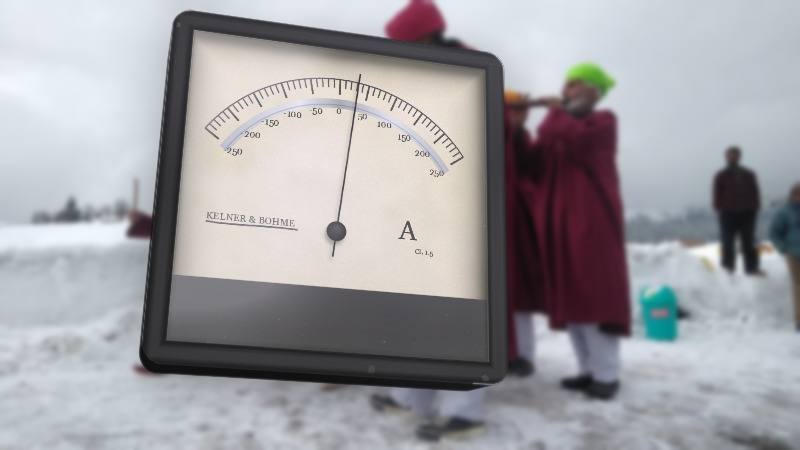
30 A
